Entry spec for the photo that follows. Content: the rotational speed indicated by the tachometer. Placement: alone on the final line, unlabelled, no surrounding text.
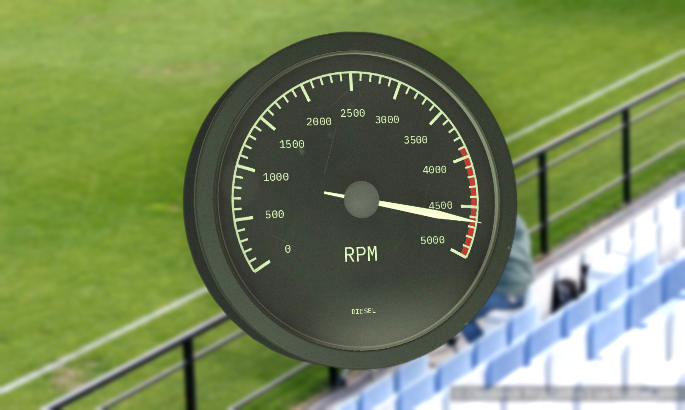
4650 rpm
